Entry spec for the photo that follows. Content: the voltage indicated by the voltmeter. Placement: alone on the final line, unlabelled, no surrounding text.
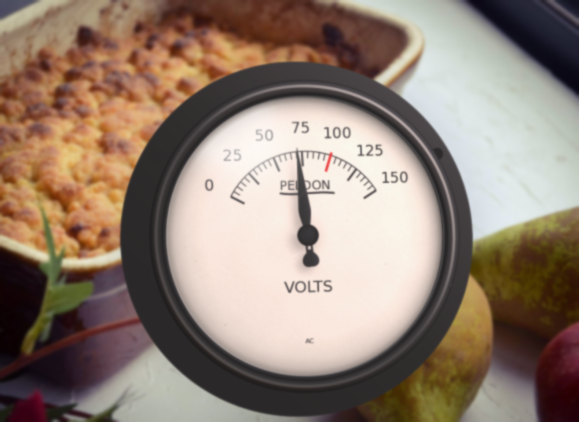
70 V
